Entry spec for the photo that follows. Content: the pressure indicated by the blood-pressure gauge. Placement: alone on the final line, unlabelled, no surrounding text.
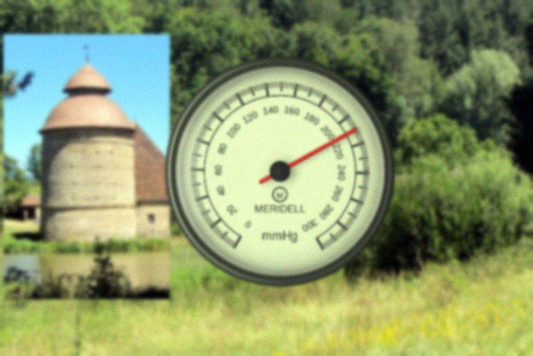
210 mmHg
